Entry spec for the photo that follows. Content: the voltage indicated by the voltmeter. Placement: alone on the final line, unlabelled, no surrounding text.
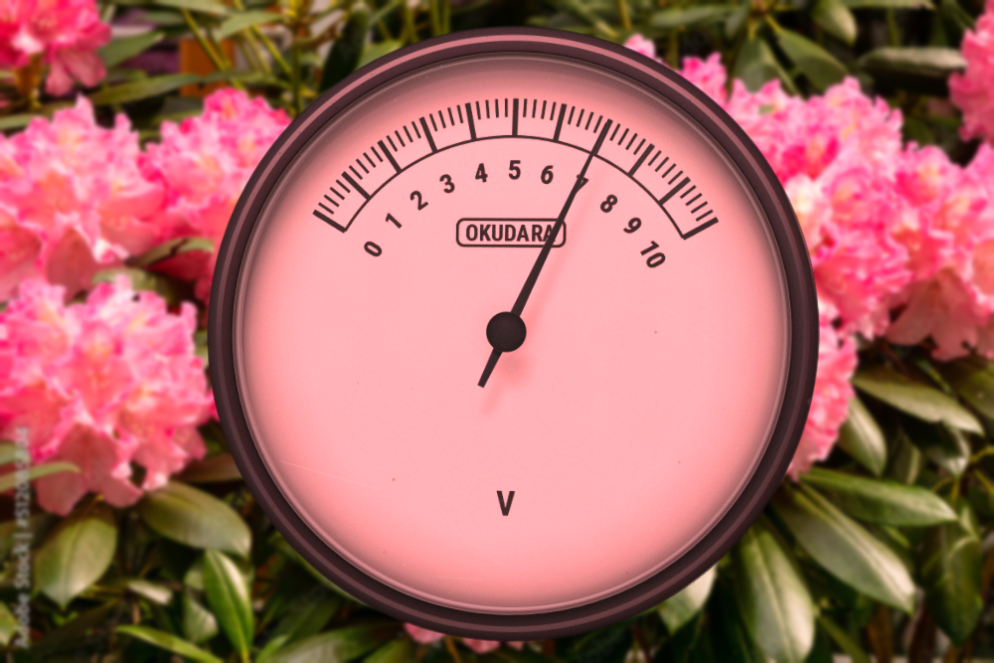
7 V
